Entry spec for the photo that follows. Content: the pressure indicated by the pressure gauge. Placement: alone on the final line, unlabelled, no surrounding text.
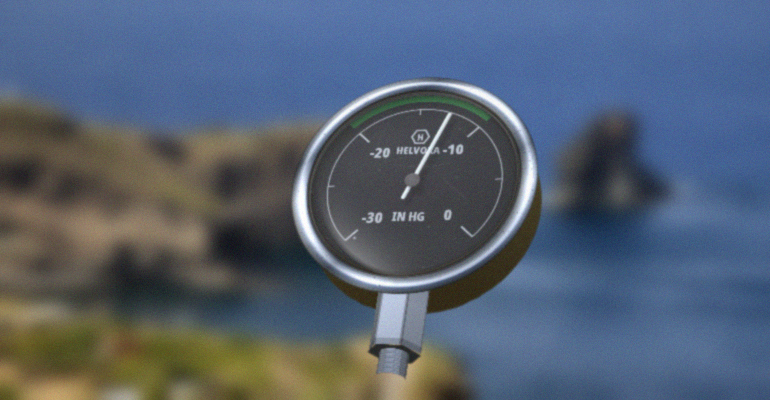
-12.5 inHg
